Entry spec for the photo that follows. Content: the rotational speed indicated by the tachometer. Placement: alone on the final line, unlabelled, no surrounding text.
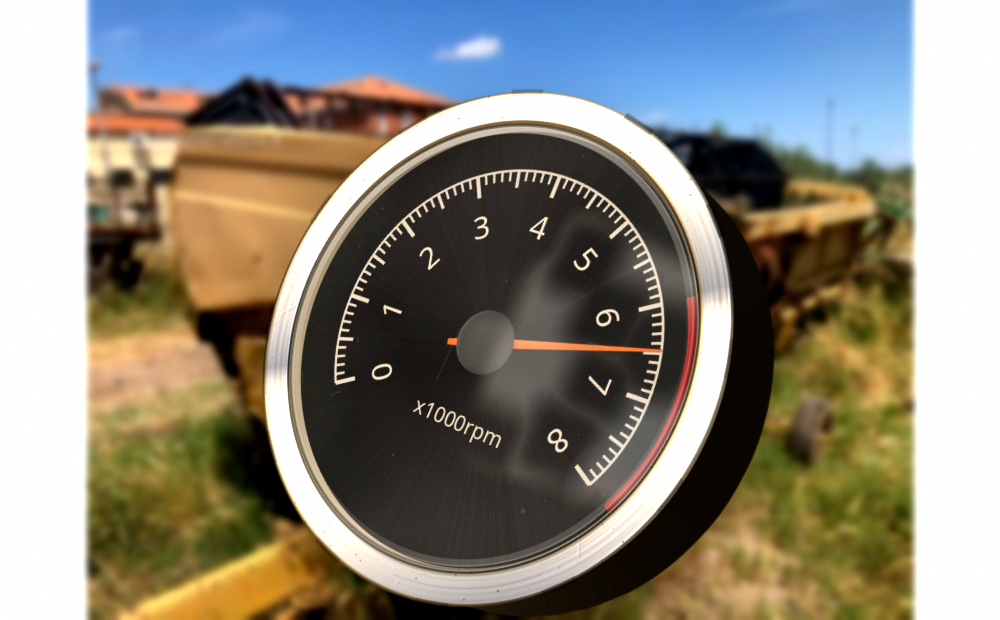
6500 rpm
